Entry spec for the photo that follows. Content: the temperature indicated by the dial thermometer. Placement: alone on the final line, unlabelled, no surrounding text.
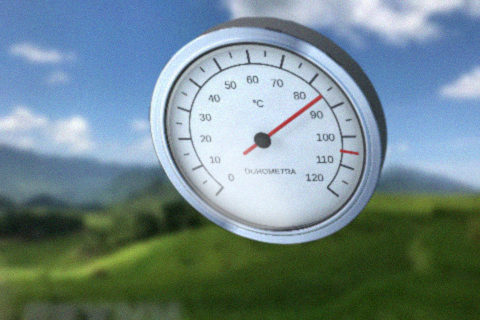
85 °C
